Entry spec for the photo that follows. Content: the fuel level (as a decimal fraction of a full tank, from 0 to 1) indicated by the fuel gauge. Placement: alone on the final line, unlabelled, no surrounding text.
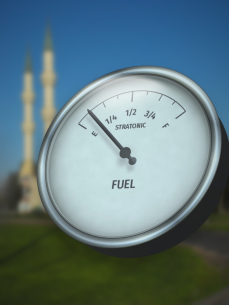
0.125
